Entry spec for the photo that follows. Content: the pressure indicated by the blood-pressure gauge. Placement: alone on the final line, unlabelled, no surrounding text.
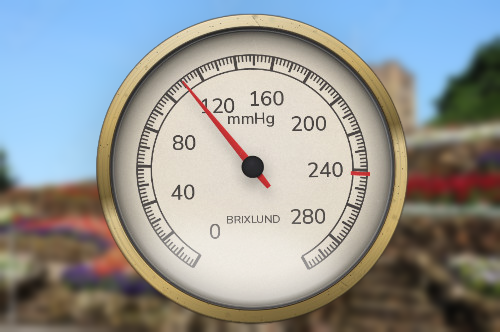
110 mmHg
